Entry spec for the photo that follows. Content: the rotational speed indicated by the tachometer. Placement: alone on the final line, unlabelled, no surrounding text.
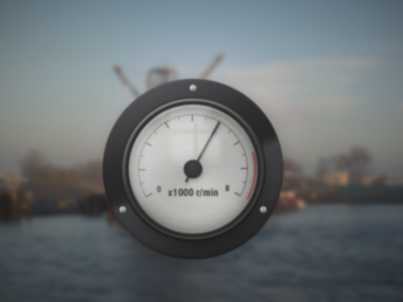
5000 rpm
